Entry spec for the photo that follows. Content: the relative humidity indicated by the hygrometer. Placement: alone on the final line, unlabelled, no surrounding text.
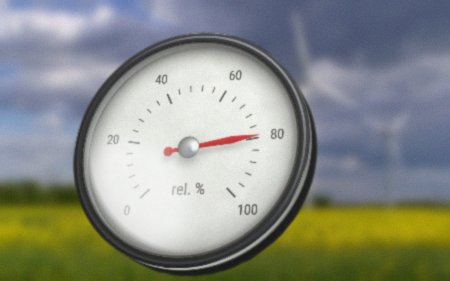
80 %
